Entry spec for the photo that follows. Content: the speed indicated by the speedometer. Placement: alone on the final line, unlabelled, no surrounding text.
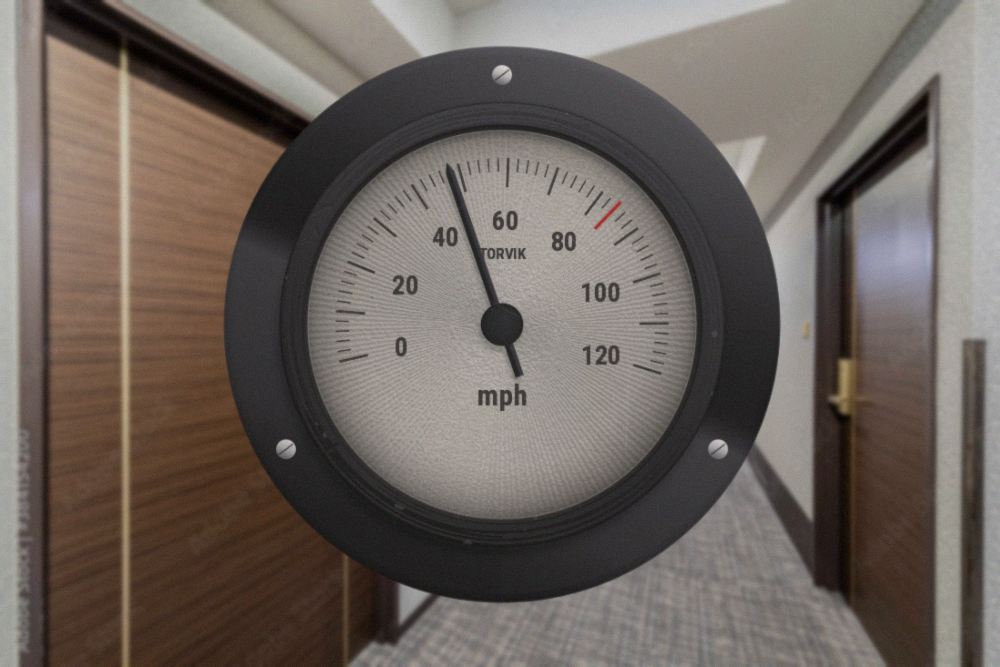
48 mph
